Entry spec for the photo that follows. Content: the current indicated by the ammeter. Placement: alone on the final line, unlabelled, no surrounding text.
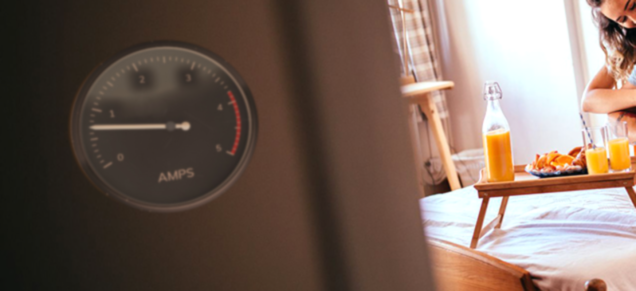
0.7 A
